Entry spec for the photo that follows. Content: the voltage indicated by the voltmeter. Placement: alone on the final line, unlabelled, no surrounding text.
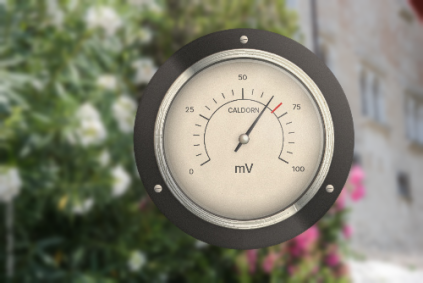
65 mV
